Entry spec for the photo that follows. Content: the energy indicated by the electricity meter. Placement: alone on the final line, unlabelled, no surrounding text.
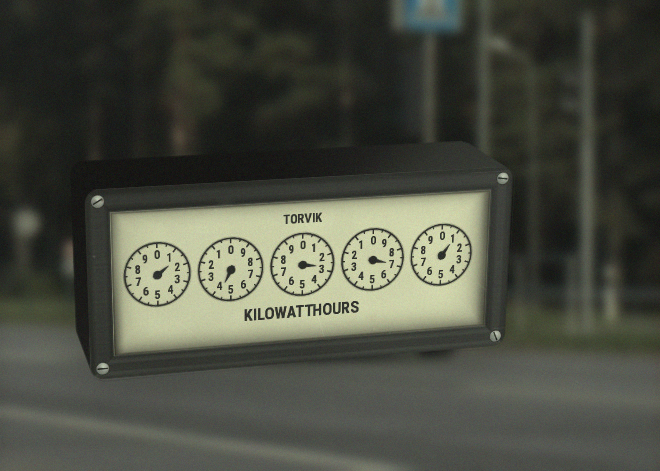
14271 kWh
